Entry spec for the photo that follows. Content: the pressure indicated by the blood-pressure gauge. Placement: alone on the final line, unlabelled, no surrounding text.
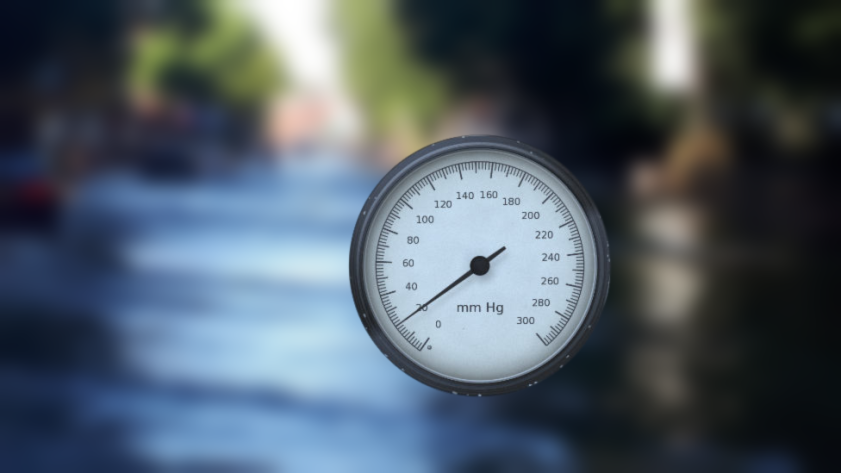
20 mmHg
